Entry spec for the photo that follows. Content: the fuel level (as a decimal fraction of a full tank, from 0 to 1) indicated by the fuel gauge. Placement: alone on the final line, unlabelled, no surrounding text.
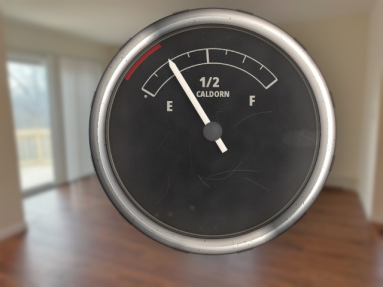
0.25
